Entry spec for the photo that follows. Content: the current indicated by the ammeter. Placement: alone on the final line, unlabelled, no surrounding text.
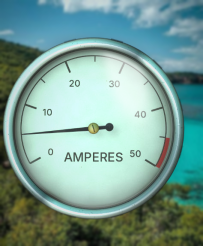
5 A
